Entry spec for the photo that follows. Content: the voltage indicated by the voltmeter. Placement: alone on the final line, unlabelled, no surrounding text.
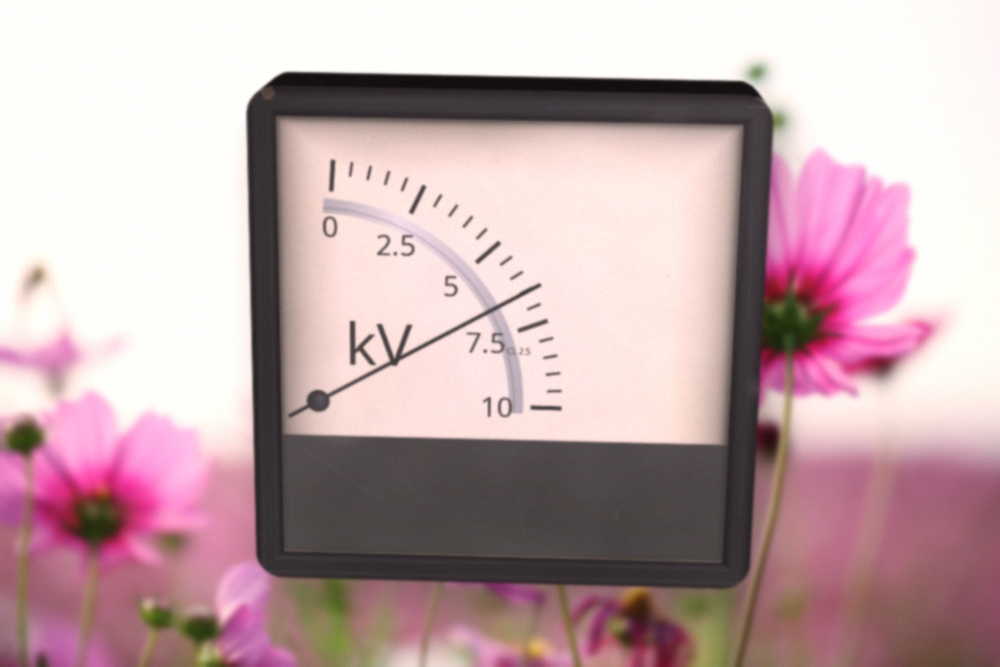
6.5 kV
